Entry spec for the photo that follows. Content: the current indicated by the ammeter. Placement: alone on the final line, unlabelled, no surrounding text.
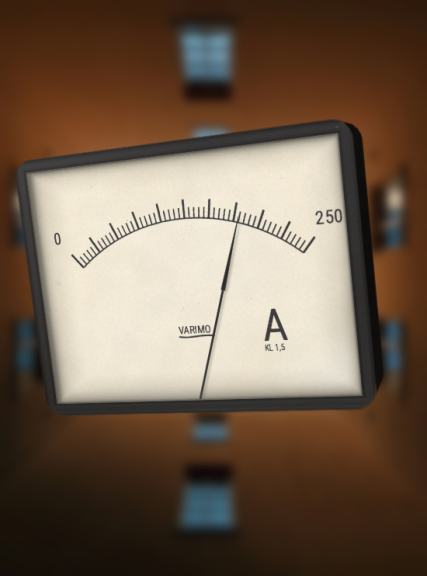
180 A
